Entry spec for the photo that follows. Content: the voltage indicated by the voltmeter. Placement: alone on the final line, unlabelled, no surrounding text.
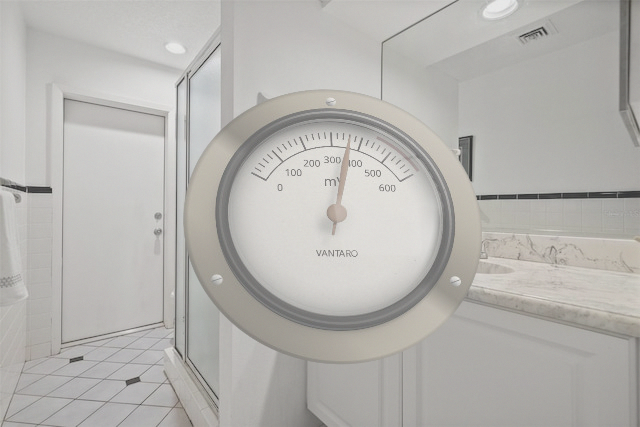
360 mV
